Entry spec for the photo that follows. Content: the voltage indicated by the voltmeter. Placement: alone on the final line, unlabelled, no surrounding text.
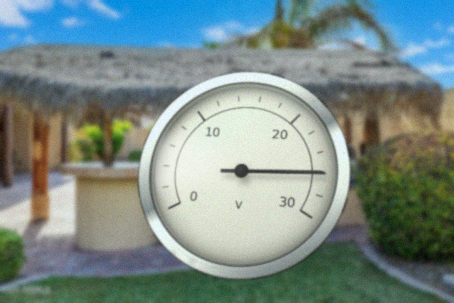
26 V
